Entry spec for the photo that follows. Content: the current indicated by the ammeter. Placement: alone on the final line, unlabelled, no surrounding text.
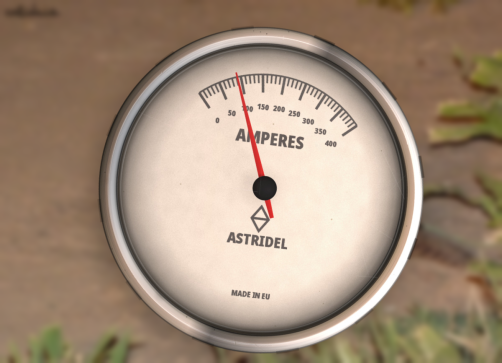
90 A
